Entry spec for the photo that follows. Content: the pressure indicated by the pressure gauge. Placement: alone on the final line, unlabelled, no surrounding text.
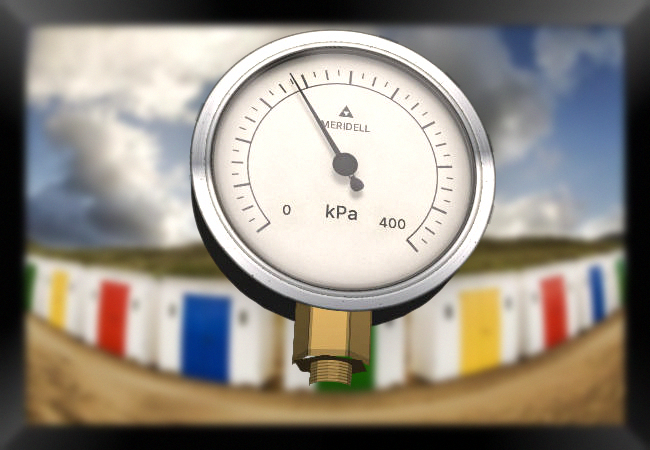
150 kPa
